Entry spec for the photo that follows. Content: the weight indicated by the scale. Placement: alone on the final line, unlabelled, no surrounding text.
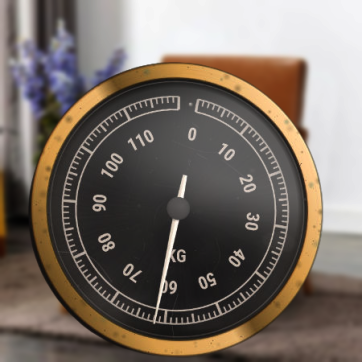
62 kg
